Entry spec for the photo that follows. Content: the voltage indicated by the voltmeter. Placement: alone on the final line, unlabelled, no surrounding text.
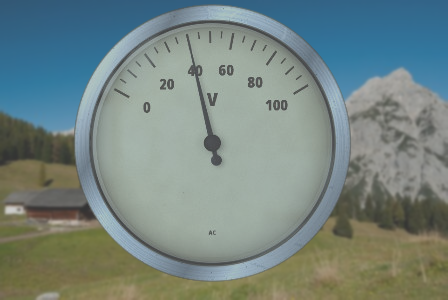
40 V
